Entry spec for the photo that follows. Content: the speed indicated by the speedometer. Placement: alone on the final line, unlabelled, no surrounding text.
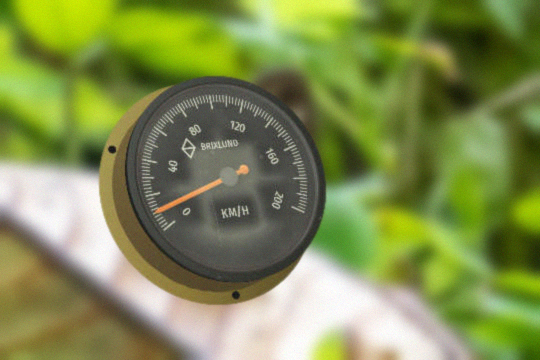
10 km/h
